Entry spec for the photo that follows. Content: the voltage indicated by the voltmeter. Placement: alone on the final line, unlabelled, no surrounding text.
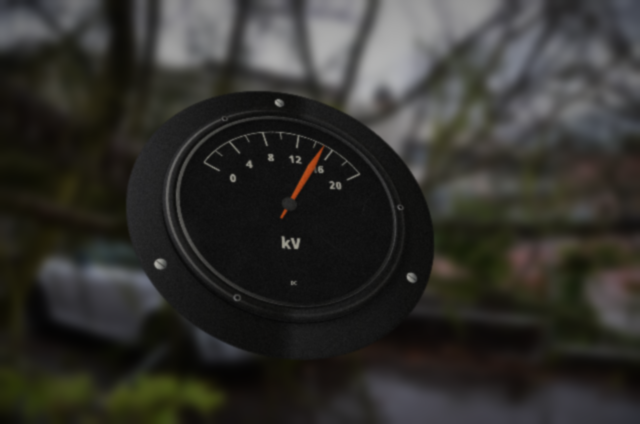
15 kV
